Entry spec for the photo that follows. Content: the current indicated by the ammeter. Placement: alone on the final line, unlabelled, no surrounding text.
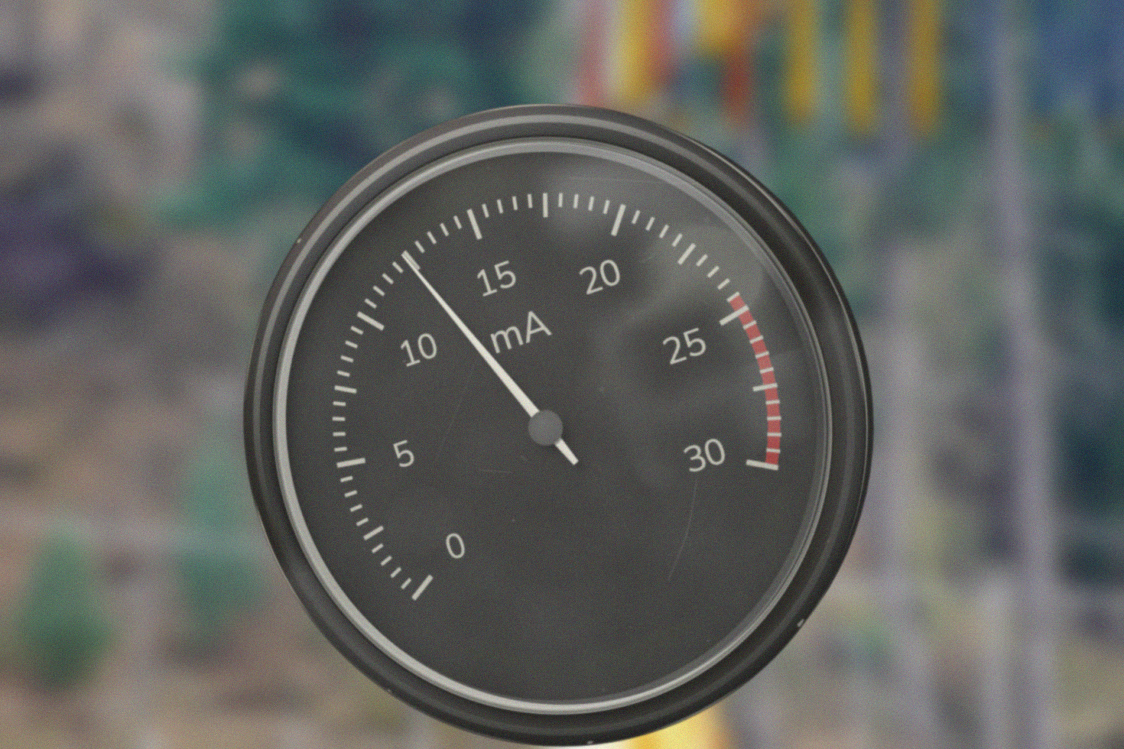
12.5 mA
